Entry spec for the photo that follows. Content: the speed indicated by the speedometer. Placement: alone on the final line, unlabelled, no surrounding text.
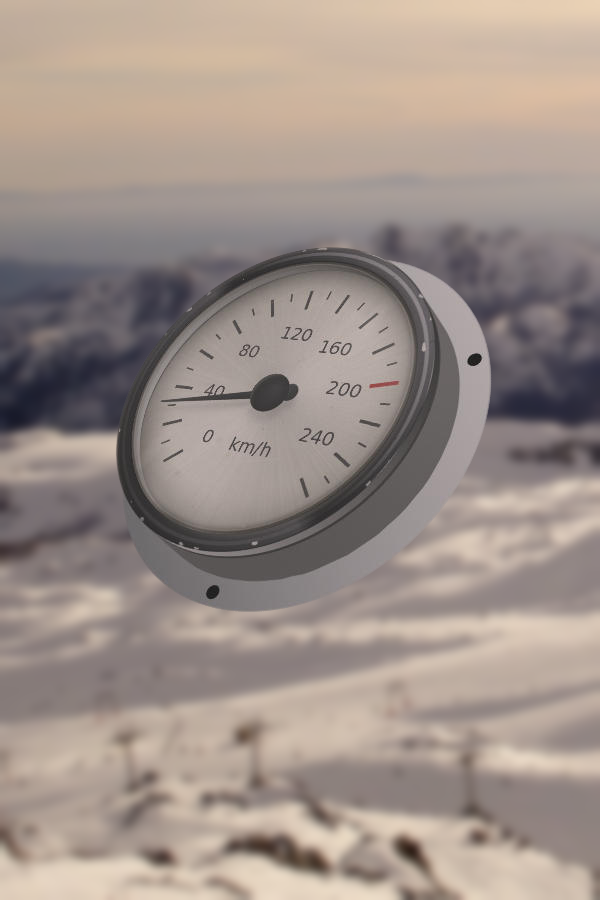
30 km/h
